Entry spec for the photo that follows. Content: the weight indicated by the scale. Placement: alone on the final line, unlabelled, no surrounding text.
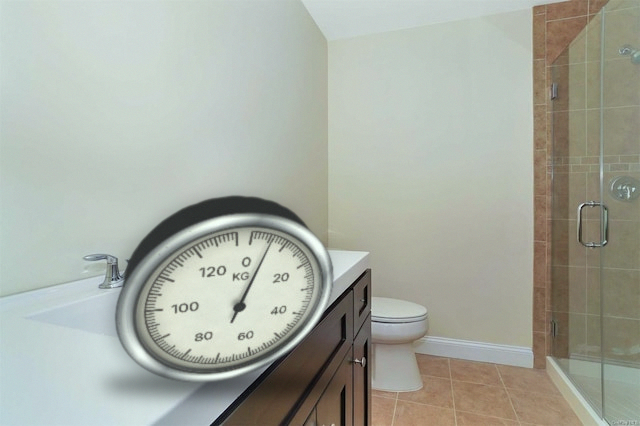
5 kg
